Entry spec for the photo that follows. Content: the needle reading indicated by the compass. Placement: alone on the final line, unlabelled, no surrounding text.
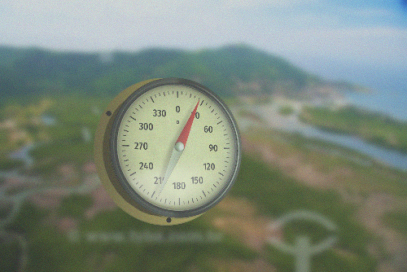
25 °
